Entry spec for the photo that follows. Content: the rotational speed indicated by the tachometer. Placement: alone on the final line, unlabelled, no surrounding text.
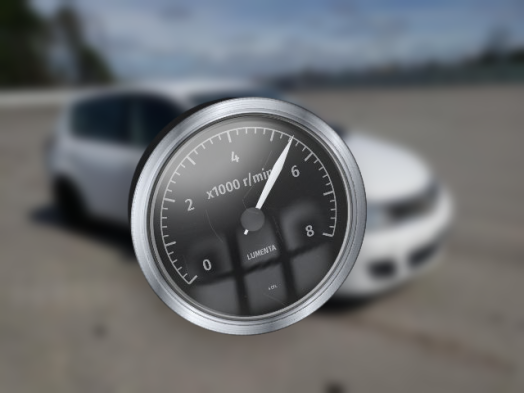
5400 rpm
